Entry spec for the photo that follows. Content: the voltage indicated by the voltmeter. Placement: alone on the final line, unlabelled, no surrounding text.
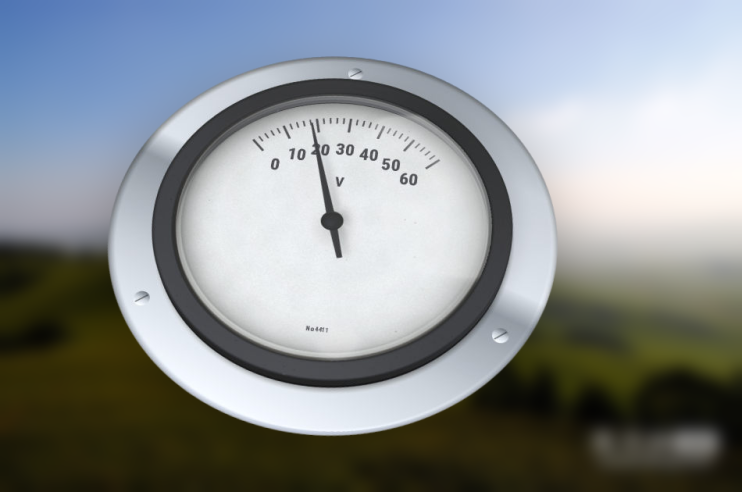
18 V
